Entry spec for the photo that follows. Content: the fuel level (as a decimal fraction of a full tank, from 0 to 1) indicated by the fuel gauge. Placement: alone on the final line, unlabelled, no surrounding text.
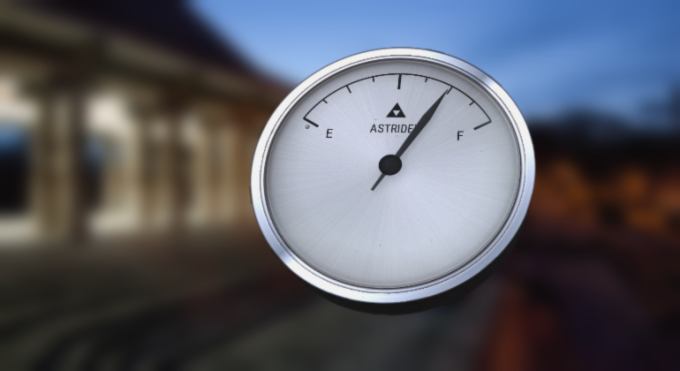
0.75
